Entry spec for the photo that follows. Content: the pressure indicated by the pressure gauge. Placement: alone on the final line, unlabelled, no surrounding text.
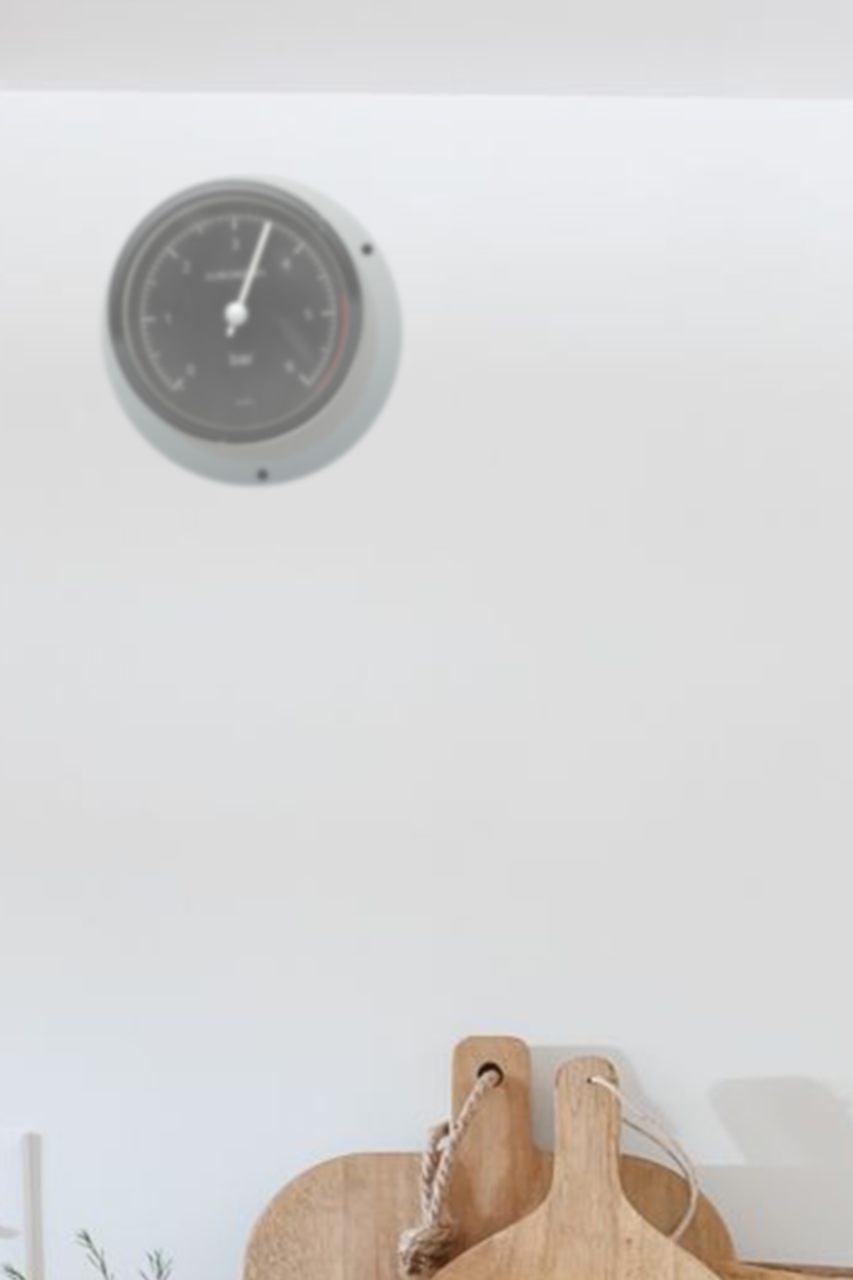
3.5 bar
